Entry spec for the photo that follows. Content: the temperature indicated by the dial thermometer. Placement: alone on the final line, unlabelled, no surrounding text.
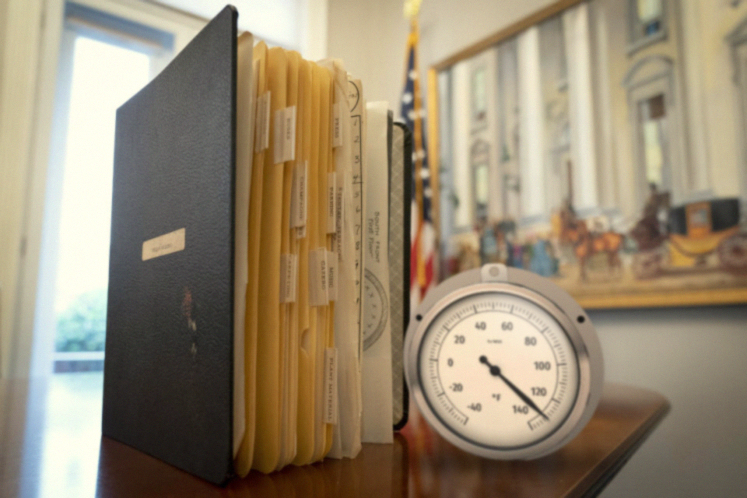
130 °F
